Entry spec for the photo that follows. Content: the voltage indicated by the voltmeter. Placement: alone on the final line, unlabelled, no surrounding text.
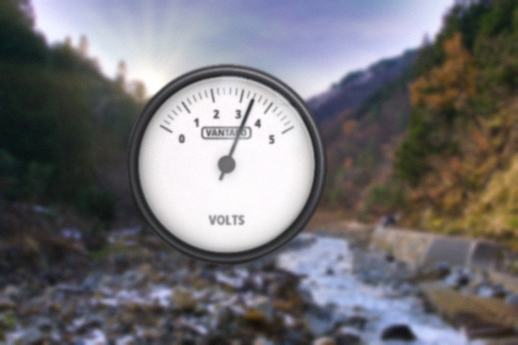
3.4 V
